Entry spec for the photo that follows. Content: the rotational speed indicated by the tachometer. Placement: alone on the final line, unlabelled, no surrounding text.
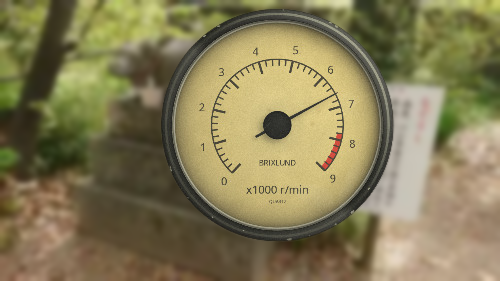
6600 rpm
